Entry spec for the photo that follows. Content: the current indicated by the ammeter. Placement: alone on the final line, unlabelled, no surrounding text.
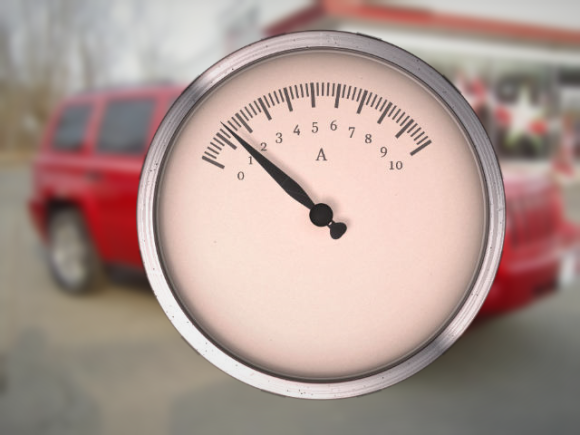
1.4 A
